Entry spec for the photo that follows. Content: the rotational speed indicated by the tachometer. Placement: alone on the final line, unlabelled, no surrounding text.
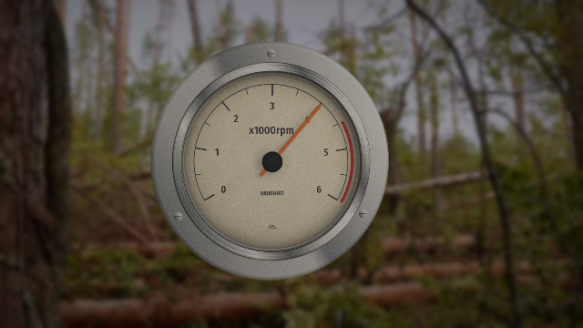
4000 rpm
